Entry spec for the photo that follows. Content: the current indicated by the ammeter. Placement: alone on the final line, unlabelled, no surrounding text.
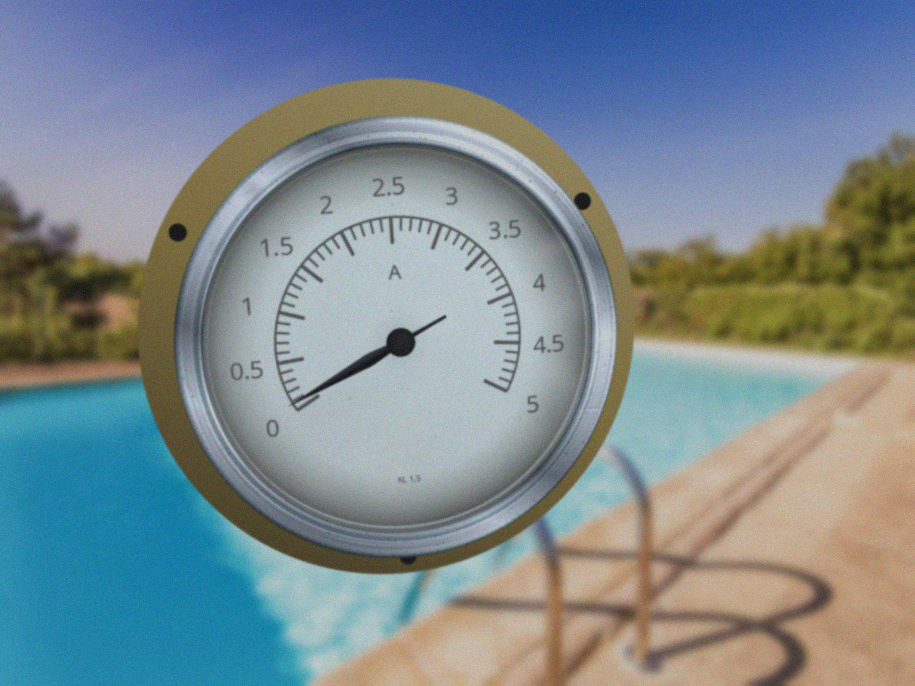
0.1 A
